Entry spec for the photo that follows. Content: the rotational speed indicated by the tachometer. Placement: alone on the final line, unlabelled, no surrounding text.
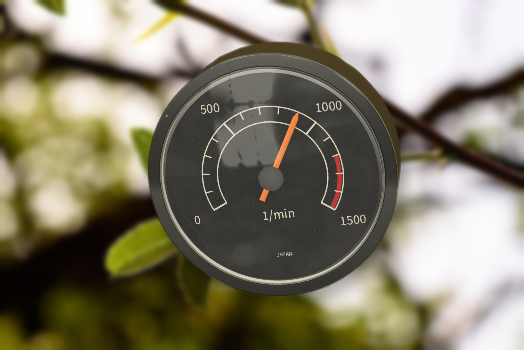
900 rpm
